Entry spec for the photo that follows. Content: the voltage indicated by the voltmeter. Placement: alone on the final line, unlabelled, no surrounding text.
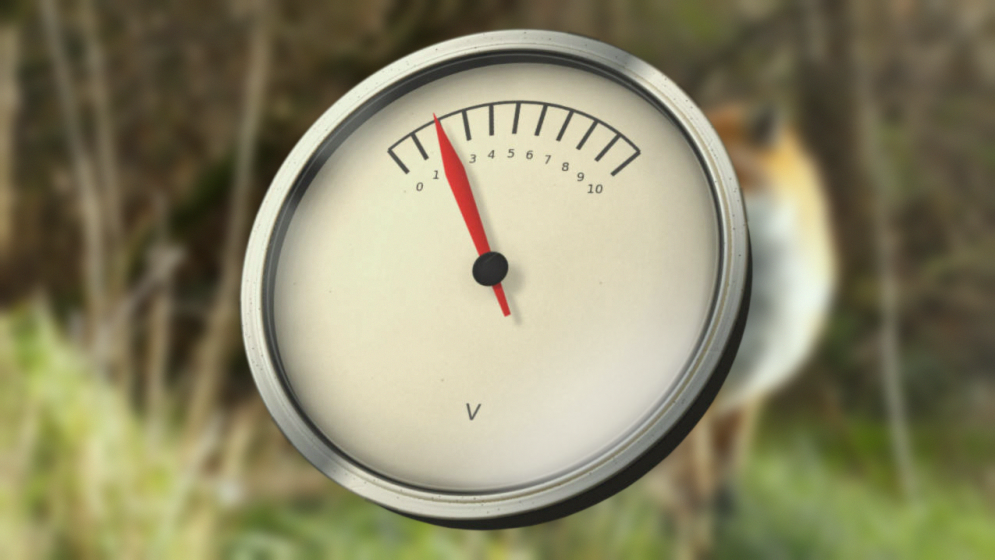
2 V
